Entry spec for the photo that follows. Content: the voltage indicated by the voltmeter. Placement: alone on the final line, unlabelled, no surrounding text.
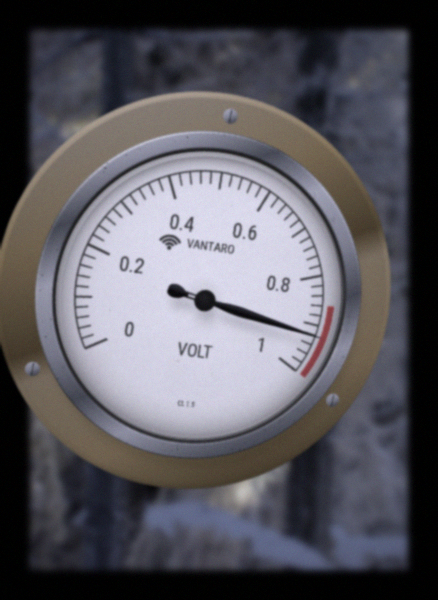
0.92 V
